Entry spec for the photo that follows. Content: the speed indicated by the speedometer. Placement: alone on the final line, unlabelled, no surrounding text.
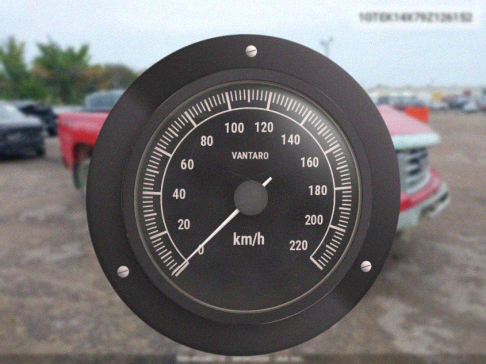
2 km/h
